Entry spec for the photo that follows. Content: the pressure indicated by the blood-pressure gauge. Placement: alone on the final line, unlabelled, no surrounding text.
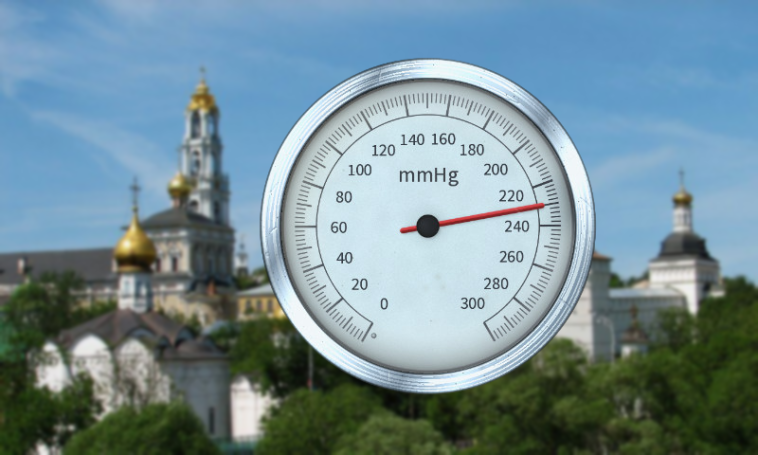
230 mmHg
